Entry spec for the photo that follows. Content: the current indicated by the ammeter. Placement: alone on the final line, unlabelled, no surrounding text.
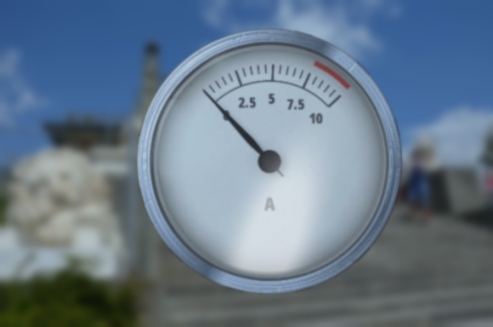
0 A
